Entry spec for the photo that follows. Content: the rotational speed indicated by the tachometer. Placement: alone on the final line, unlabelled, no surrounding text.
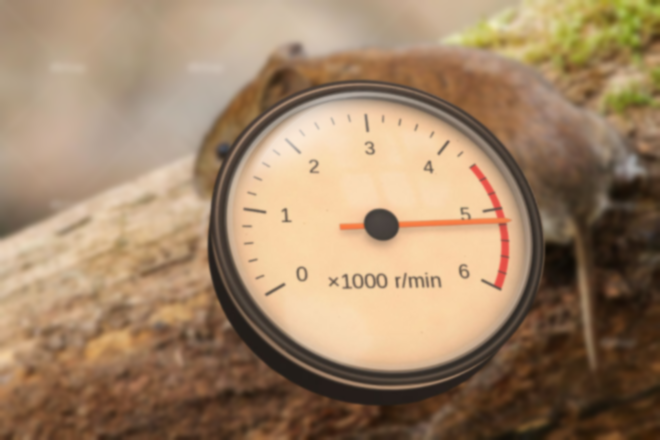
5200 rpm
